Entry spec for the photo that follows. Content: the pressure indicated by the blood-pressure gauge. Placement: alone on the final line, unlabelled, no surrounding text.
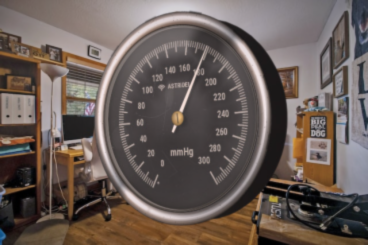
180 mmHg
